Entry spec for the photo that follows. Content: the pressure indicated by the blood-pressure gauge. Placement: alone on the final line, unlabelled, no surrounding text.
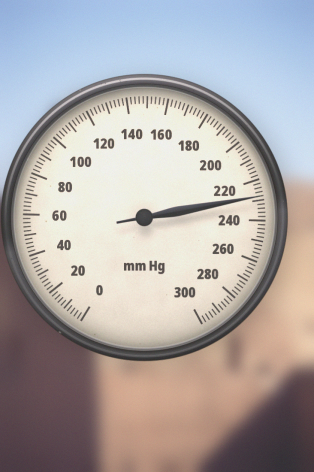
228 mmHg
